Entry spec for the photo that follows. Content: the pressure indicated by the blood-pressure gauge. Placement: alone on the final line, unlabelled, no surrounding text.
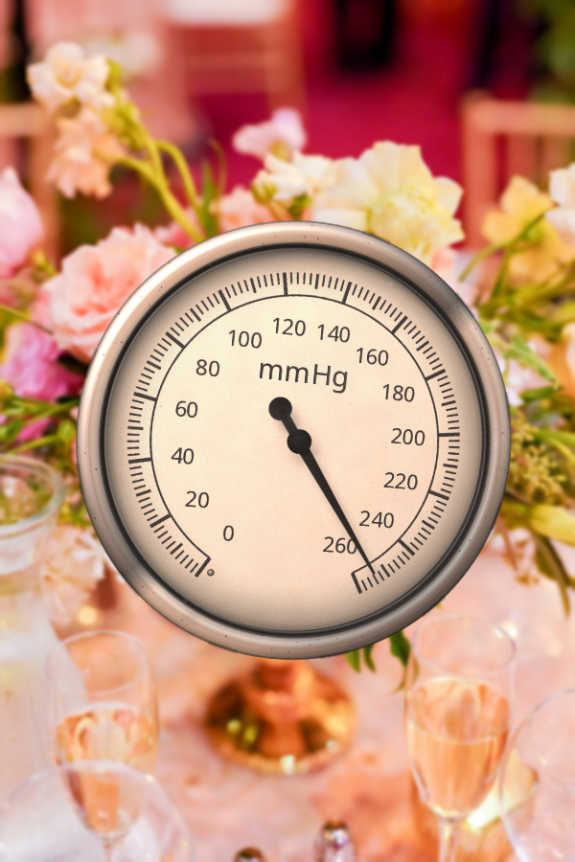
254 mmHg
